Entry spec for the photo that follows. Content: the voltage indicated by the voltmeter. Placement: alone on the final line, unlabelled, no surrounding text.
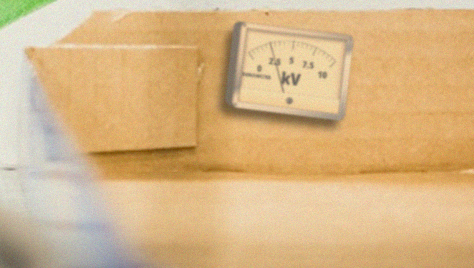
2.5 kV
